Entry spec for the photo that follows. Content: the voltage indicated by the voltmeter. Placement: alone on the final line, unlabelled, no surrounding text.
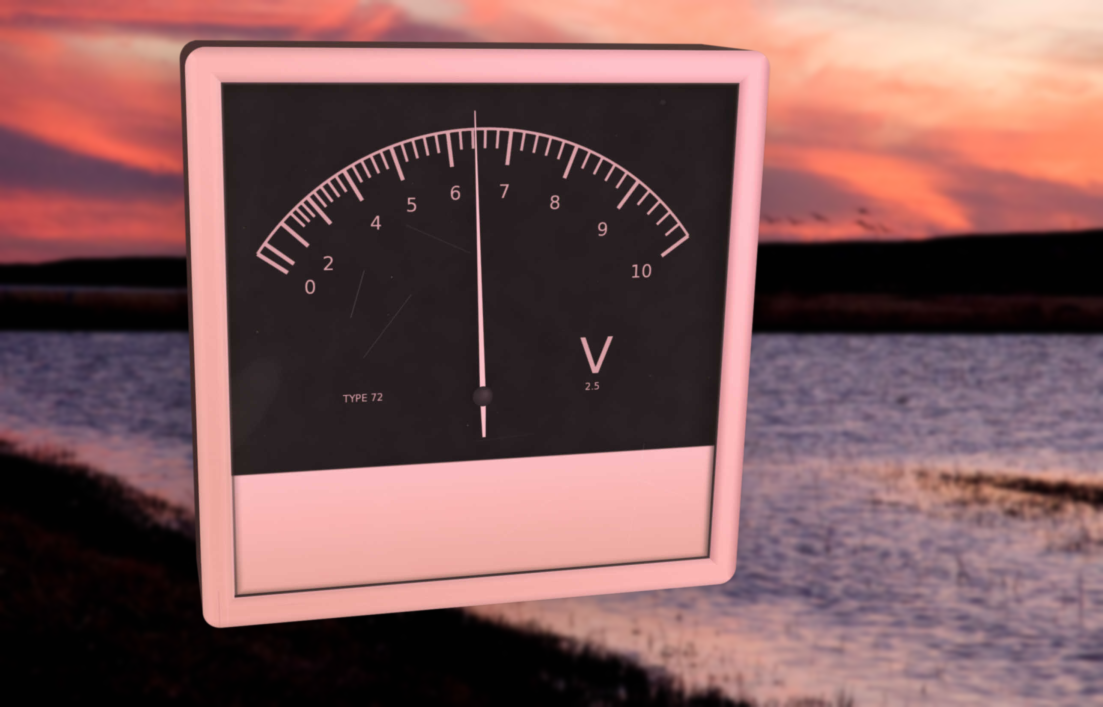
6.4 V
